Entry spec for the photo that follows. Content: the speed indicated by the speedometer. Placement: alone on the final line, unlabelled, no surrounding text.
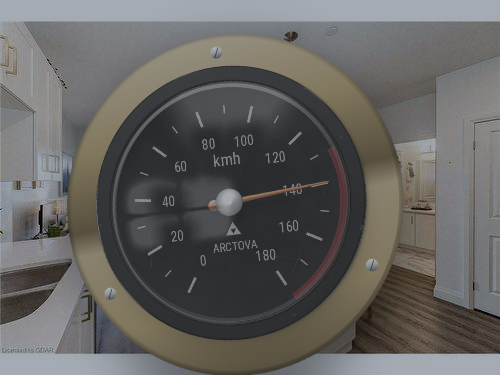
140 km/h
